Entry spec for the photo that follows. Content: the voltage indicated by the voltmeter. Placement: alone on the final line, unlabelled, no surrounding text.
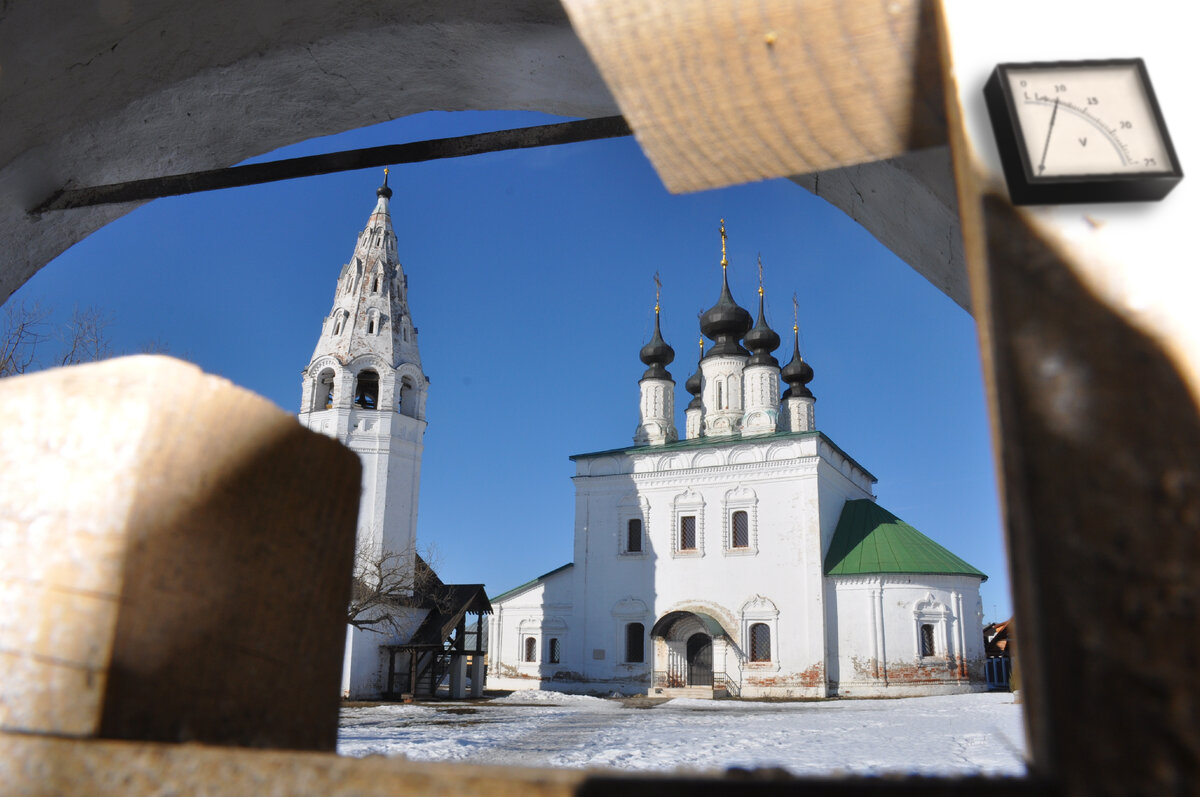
10 V
